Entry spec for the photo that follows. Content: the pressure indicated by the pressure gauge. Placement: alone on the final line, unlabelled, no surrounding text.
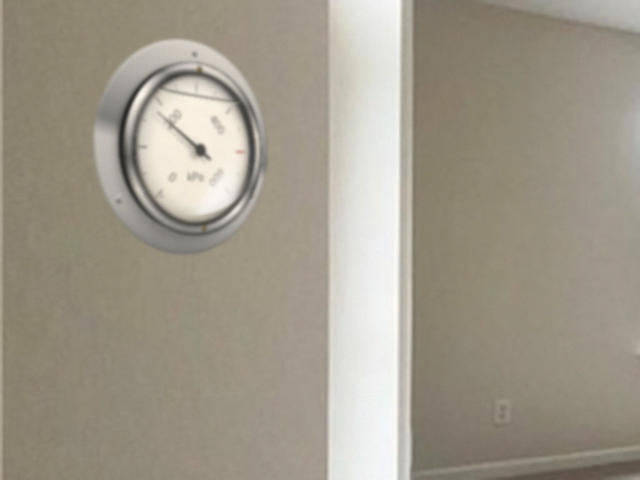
175 kPa
